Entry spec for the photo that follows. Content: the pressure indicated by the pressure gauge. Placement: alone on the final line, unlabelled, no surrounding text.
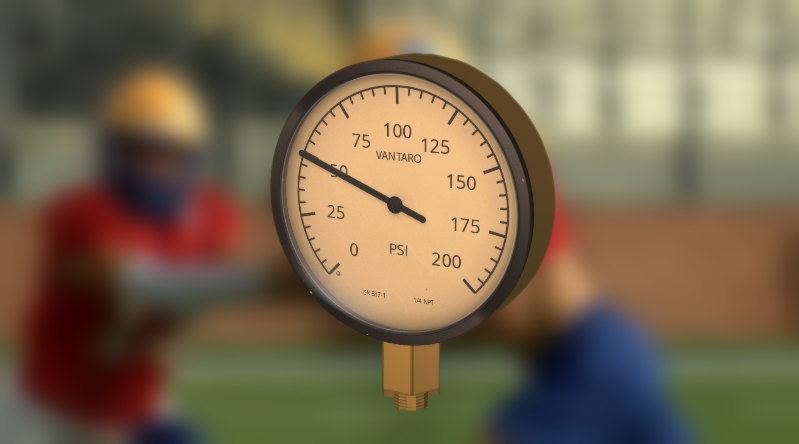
50 psi
